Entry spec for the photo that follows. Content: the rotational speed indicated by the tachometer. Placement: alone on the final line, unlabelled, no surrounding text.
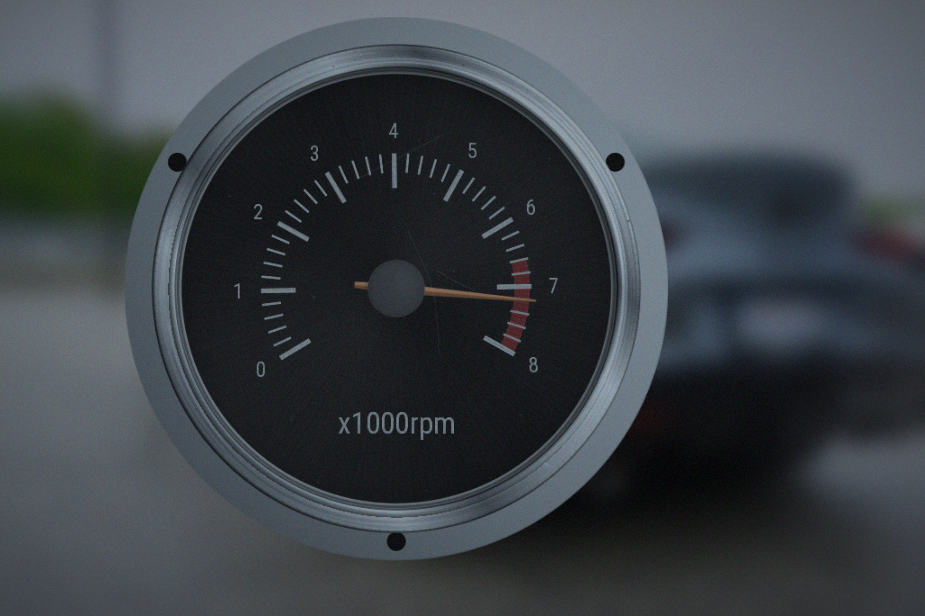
7200 rpm
